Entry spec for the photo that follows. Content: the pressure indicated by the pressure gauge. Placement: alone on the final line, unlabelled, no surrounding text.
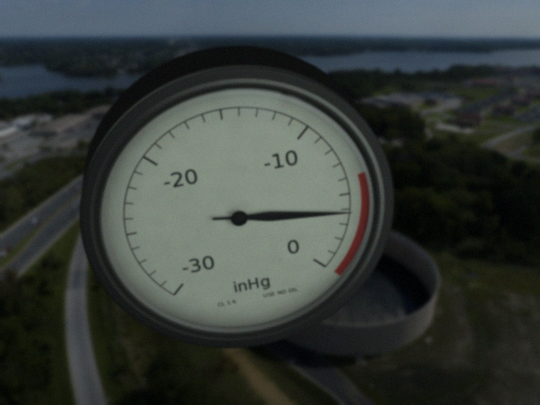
-4 inHg
